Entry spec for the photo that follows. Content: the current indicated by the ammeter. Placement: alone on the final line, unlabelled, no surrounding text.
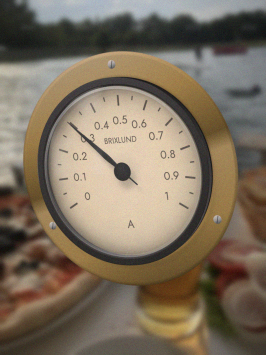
0.3 A
